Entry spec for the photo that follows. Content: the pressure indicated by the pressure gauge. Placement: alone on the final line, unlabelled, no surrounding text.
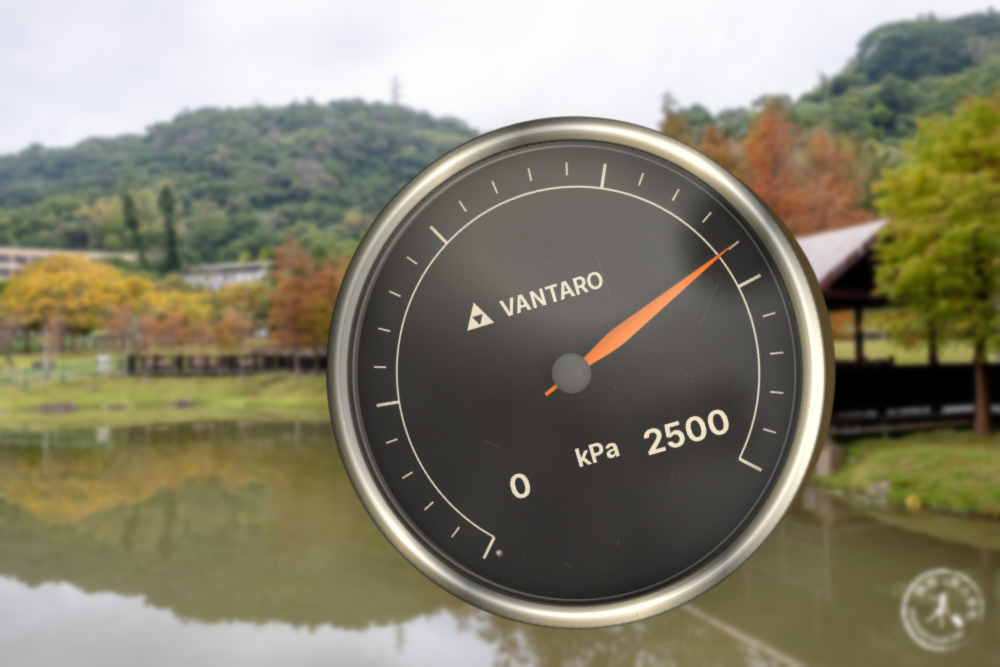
1900 kPa
